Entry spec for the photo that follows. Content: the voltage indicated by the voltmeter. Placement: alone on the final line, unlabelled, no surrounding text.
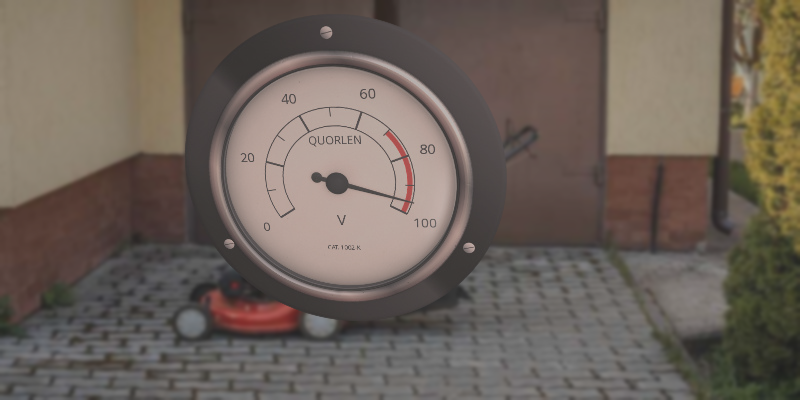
95 V
